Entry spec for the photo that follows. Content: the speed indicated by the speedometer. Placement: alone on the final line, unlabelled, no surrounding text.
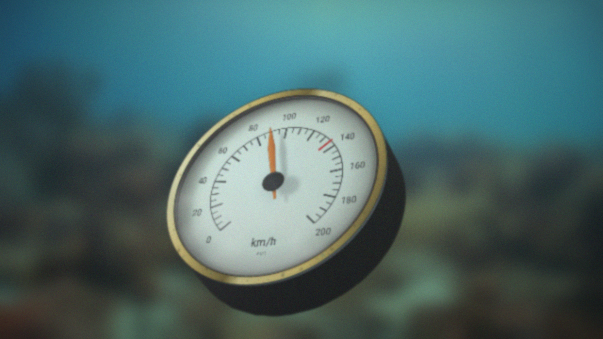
90 km/h
